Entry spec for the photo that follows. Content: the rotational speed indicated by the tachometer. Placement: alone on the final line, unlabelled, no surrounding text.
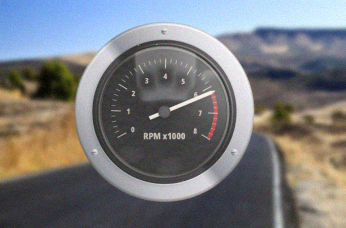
6200 rpm
